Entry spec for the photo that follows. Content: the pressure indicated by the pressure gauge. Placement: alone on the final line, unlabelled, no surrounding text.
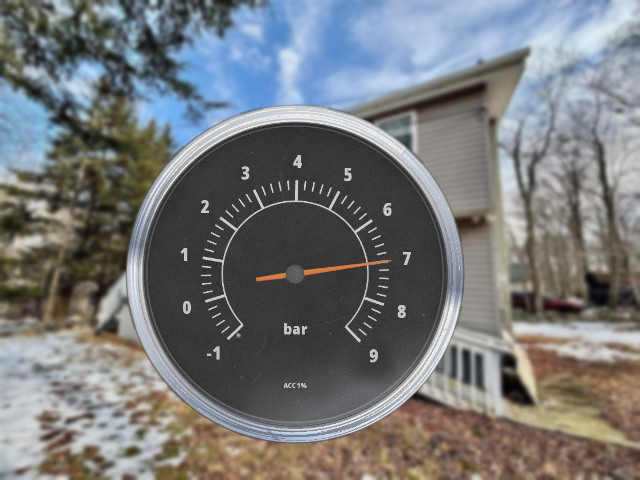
7 bar
